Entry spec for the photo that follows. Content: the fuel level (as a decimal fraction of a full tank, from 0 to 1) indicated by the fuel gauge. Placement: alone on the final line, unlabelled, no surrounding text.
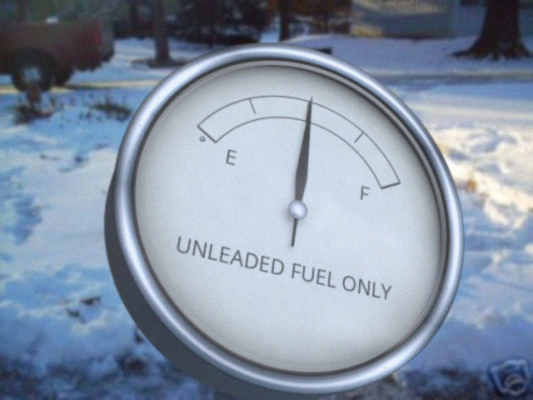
0.5
